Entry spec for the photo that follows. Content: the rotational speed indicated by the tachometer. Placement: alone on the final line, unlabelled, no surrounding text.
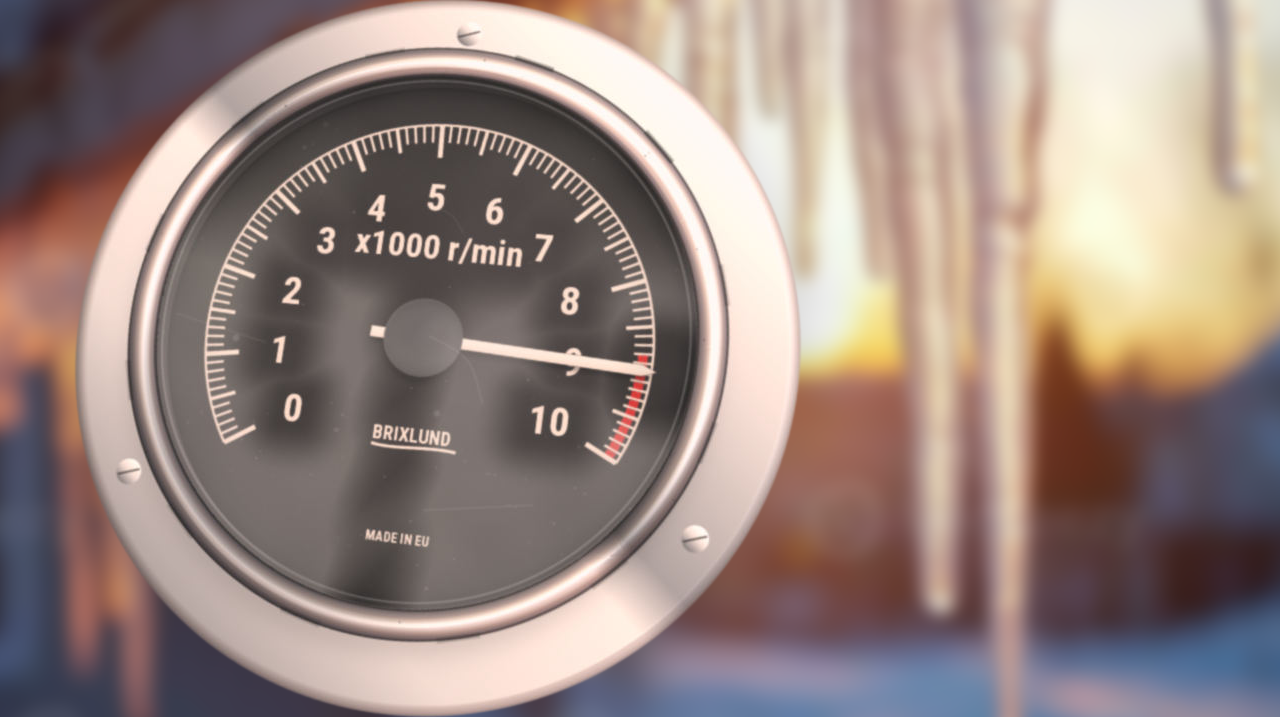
9000 rpm
